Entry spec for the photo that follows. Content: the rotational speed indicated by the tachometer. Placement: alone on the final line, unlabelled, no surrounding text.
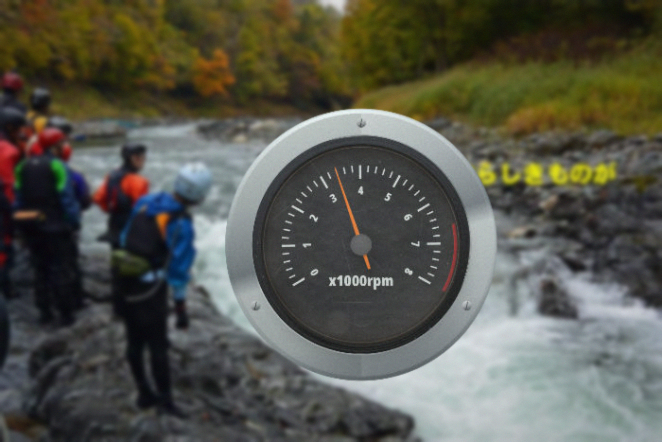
3400 rpm
